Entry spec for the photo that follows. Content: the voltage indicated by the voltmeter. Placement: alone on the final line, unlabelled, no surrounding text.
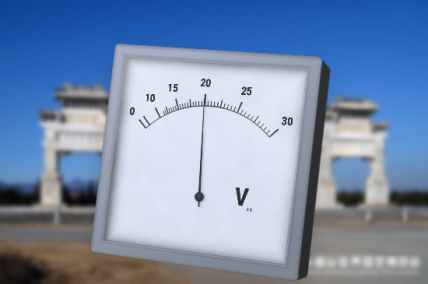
20 V
